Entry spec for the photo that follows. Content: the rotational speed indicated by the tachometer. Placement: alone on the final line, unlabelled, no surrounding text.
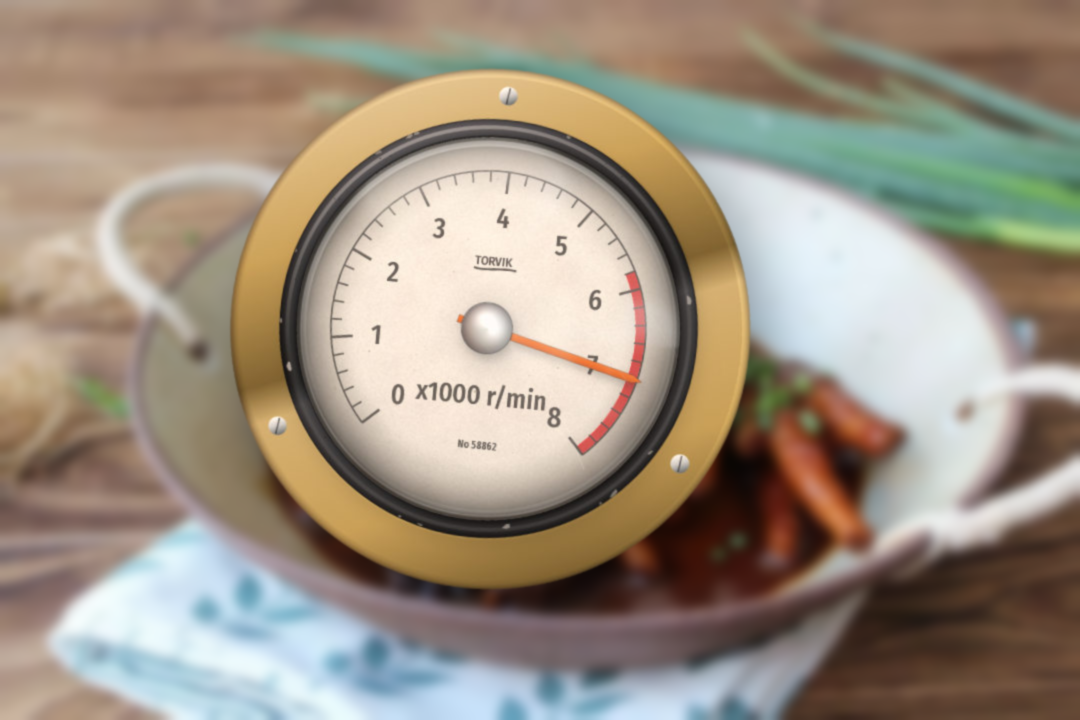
7000 rpm
